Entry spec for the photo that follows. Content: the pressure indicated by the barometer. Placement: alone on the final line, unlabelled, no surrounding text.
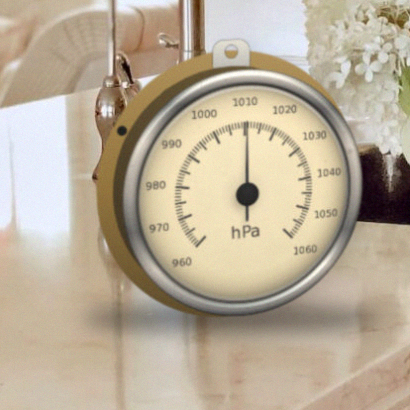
1010 hPa
